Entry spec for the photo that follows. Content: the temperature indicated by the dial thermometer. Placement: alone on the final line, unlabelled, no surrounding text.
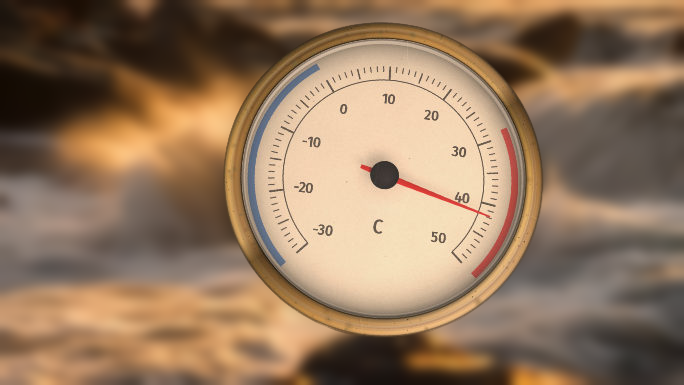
42 °C
